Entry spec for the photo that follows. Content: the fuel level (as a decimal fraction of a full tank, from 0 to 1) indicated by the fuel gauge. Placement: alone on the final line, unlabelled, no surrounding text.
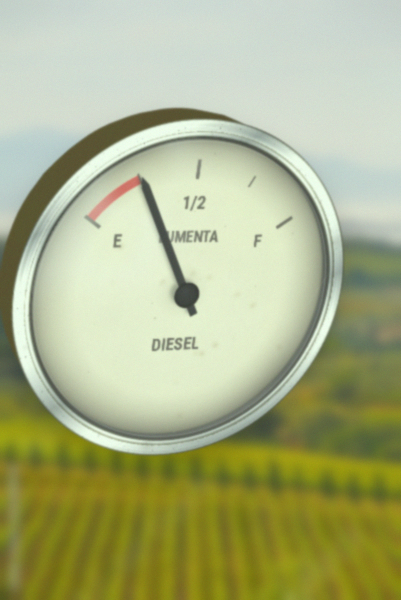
0.25
